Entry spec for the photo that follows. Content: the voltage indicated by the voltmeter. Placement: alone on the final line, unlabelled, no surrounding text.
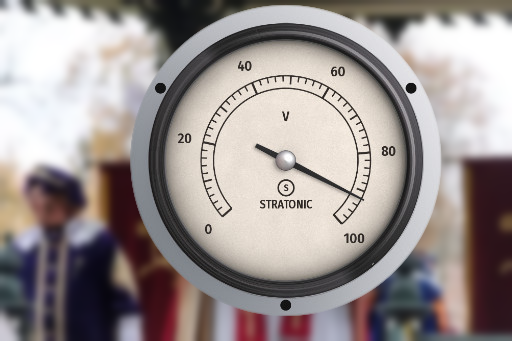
92 V
